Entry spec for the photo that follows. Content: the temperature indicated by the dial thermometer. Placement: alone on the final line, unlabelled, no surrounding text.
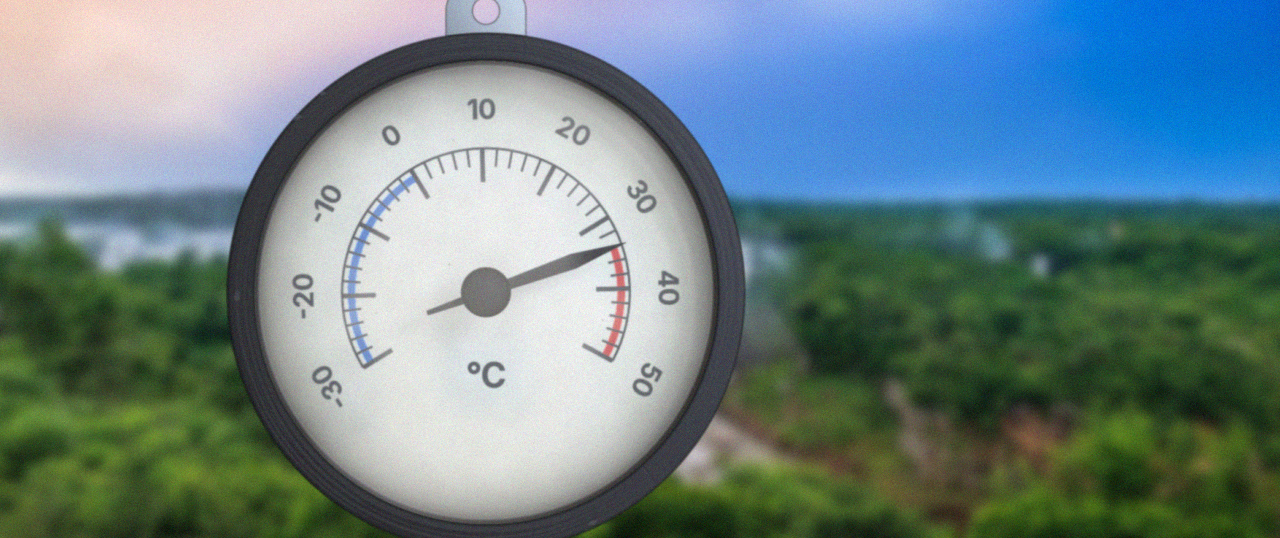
34 °C
